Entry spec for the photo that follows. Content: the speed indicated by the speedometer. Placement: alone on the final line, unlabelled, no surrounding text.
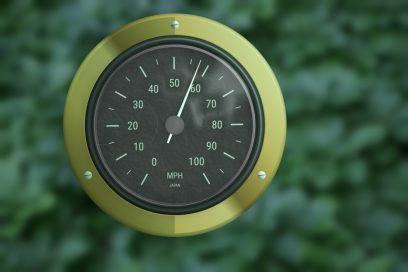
57.5 mph
